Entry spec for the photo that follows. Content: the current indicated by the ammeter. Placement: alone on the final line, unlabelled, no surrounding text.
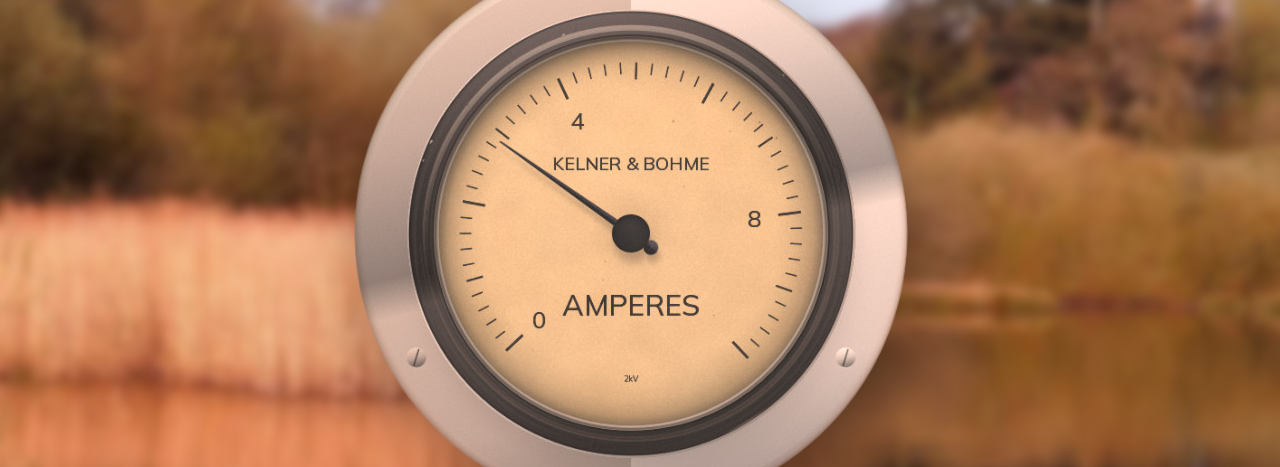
2.9 A
